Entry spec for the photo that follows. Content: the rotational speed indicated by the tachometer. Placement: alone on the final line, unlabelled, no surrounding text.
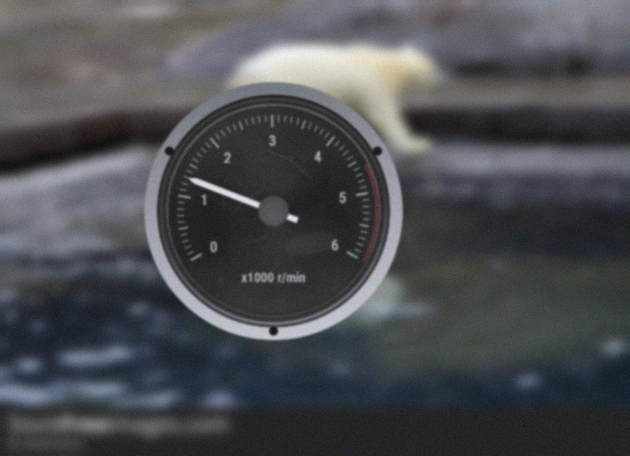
1300 rpm
